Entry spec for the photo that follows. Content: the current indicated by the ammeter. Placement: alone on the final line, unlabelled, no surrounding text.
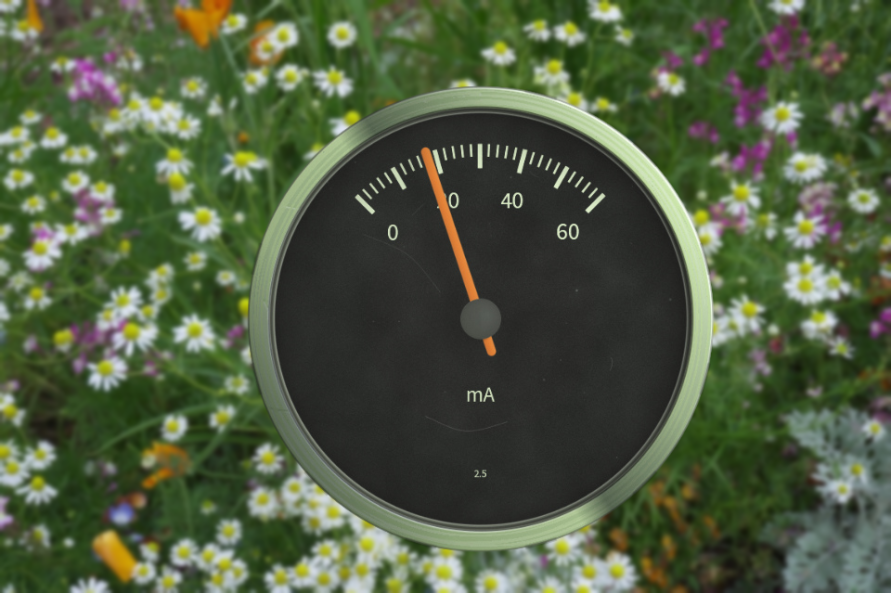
18 mA
